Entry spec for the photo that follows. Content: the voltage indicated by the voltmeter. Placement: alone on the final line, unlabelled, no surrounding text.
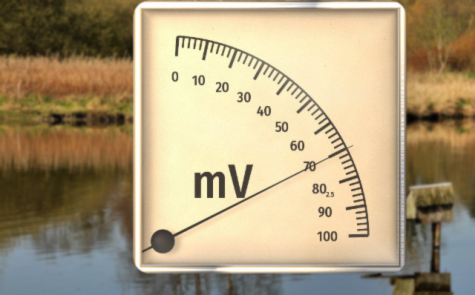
70 mV
